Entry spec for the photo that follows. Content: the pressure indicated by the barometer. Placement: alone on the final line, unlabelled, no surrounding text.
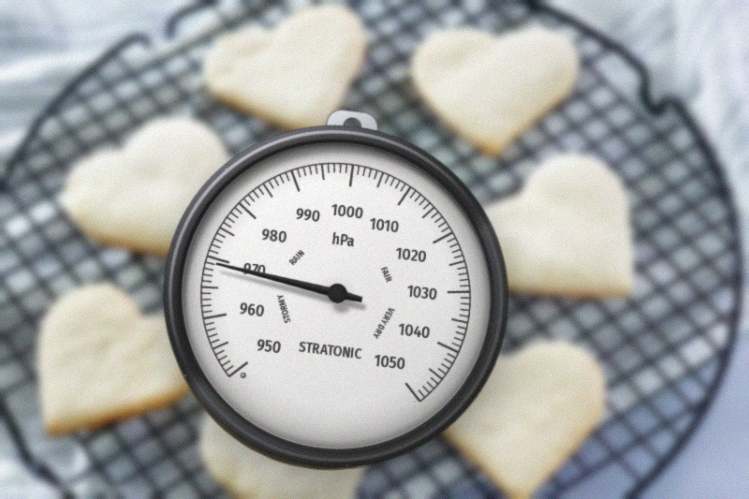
969 hPa
